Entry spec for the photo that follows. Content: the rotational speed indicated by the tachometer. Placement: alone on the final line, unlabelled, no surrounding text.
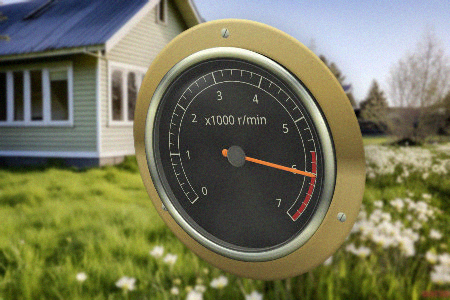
6000 rpm
